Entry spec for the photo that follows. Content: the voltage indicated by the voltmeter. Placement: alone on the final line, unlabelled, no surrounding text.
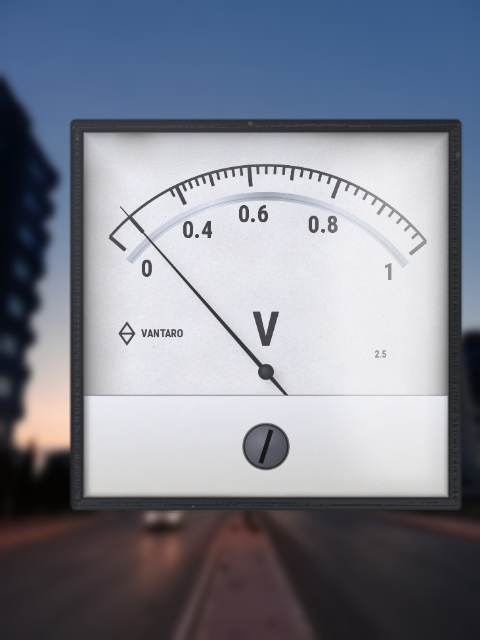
0.2 V
